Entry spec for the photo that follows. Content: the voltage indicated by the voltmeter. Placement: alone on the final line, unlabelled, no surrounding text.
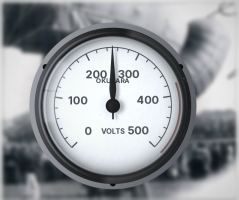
250 V
